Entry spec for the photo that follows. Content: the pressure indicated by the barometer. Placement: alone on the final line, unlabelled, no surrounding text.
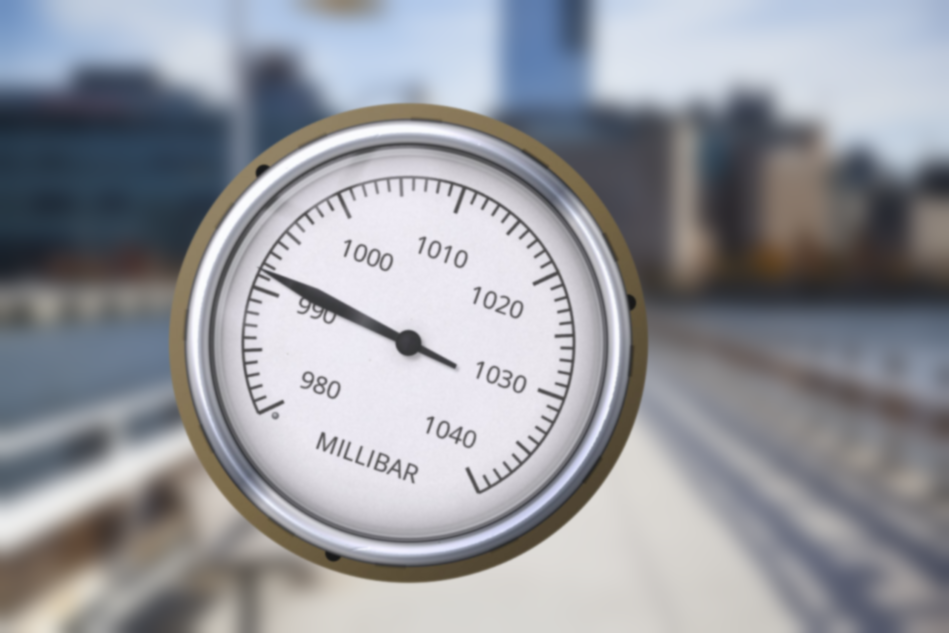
991.5 mbar
